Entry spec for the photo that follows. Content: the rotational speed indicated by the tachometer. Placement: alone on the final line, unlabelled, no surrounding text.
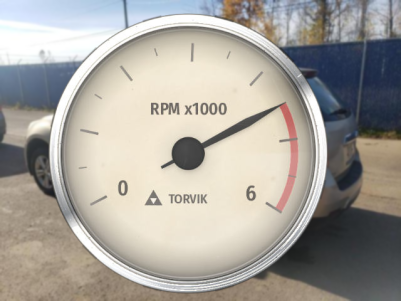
4500 rpm
